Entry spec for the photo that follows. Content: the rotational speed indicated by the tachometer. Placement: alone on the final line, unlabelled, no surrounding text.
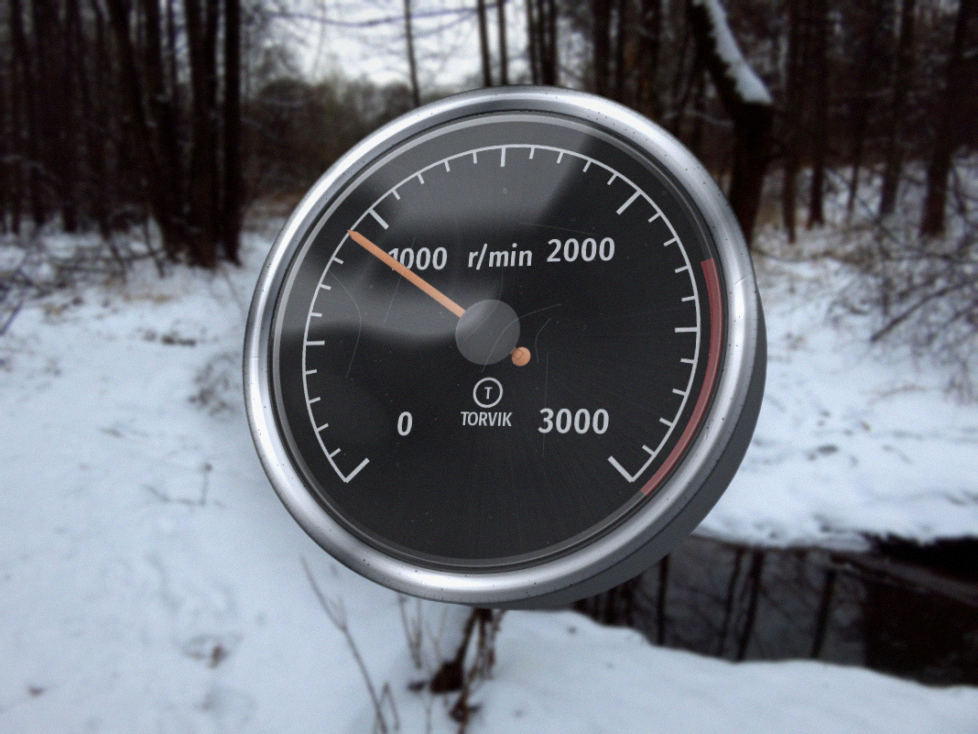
900 rpm
